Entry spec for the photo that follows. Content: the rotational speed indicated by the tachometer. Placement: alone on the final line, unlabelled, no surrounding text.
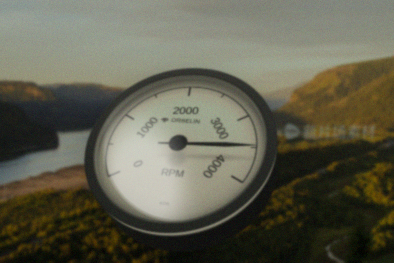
3500 rpm
